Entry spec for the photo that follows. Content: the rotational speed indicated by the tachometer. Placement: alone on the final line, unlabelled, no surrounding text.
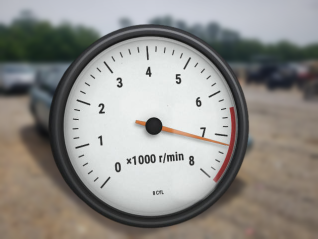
7200 rpm
